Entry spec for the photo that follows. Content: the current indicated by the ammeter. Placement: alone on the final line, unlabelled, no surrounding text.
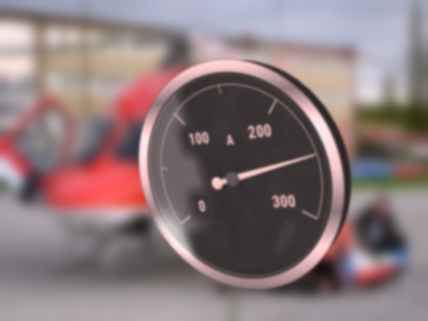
250 A
